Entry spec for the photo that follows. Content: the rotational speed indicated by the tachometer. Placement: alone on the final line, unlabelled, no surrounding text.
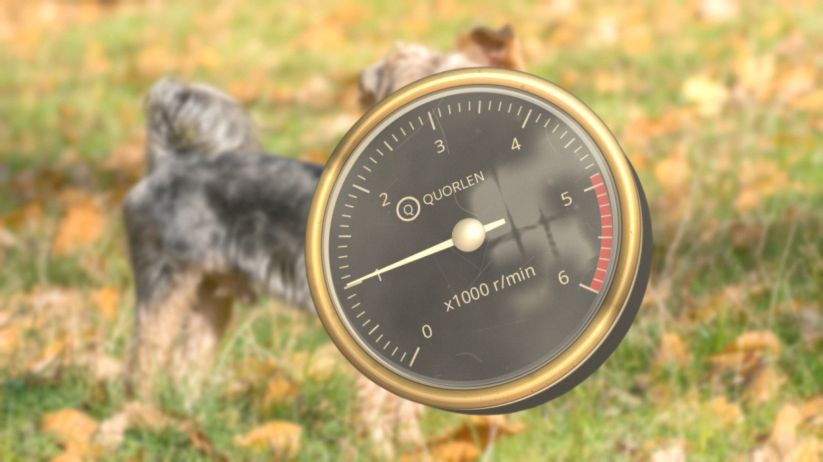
1000 rpm
